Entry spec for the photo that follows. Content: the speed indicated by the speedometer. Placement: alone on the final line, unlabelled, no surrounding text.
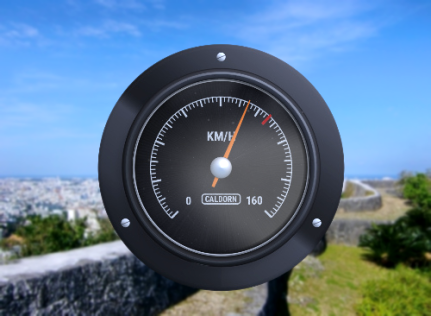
94 km/h
